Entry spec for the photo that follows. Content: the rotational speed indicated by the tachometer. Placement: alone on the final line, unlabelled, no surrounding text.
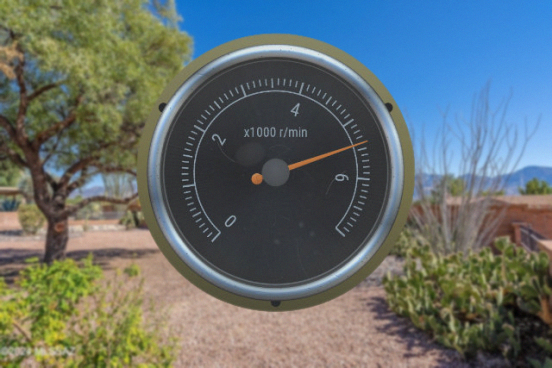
5400 rpm
